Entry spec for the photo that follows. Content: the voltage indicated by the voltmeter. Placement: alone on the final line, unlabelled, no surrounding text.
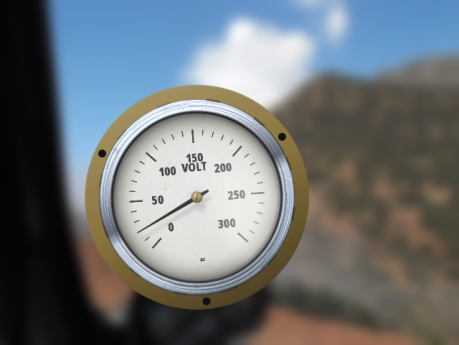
20 V
